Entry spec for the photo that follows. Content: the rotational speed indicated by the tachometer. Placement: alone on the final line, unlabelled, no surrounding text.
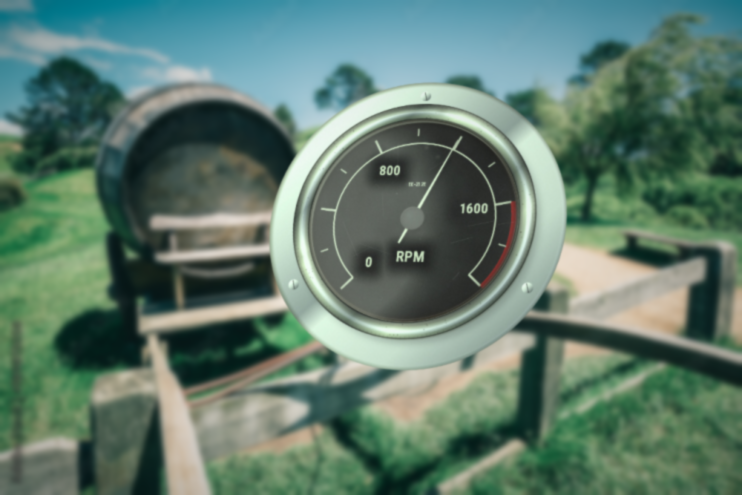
1200 rpm
